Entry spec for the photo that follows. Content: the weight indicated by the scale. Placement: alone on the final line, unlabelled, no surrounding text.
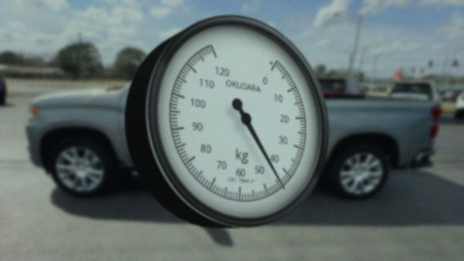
45 kg
